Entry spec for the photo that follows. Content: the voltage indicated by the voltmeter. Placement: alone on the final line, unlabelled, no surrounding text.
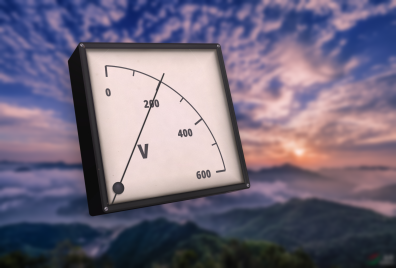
200 V
